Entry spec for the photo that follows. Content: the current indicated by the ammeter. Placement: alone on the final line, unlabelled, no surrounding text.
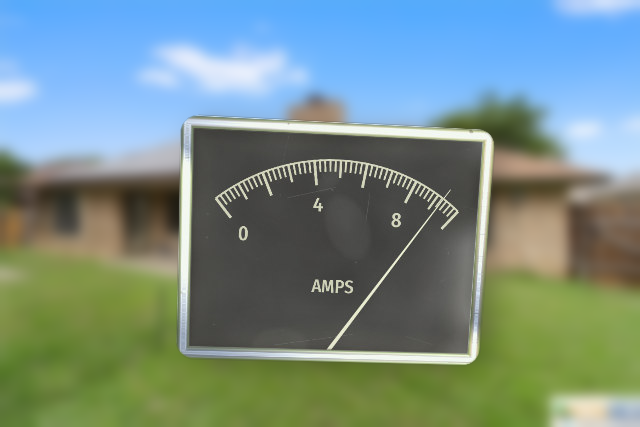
9.2 A
